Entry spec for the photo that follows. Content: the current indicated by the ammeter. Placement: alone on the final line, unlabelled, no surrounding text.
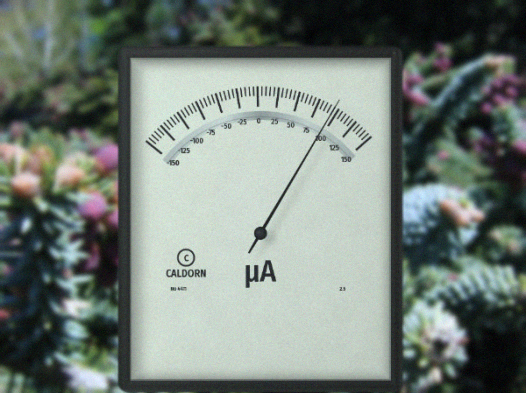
95 µA
